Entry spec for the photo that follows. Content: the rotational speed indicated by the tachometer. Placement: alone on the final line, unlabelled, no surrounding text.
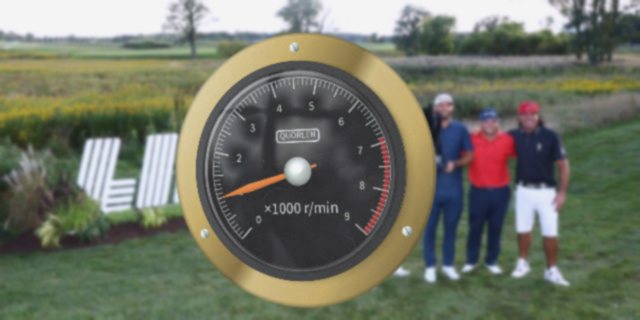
1000 rpm
